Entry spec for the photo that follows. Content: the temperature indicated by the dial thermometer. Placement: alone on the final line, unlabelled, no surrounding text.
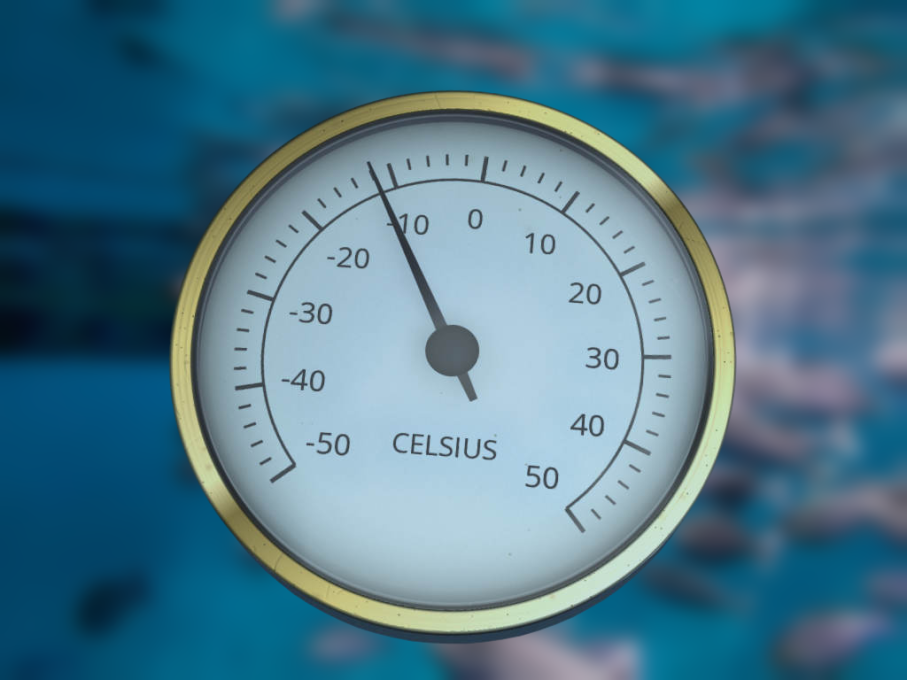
-12 °C
